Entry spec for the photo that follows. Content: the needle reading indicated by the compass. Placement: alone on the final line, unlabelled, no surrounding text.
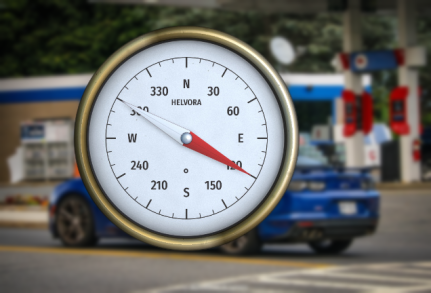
120 °
